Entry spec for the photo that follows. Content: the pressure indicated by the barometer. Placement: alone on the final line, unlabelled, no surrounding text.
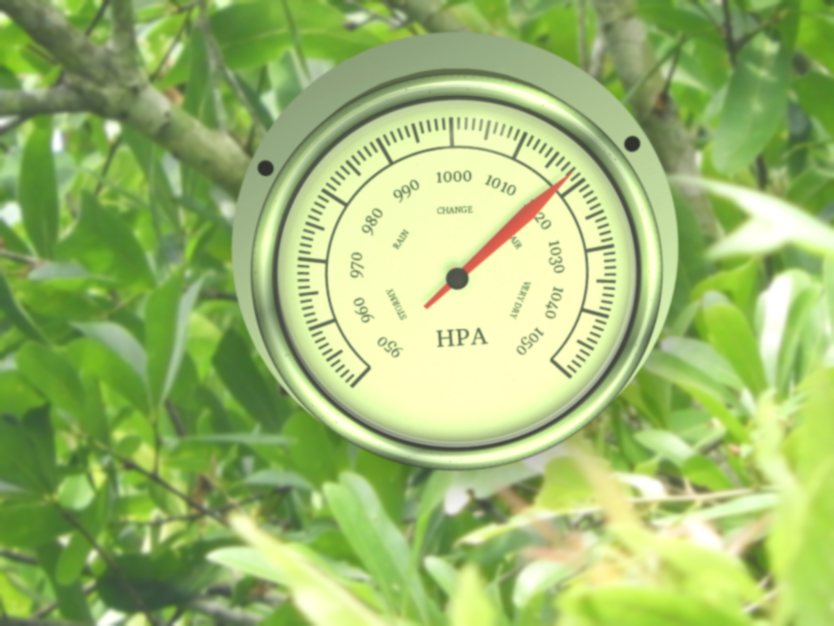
1018 hPa
